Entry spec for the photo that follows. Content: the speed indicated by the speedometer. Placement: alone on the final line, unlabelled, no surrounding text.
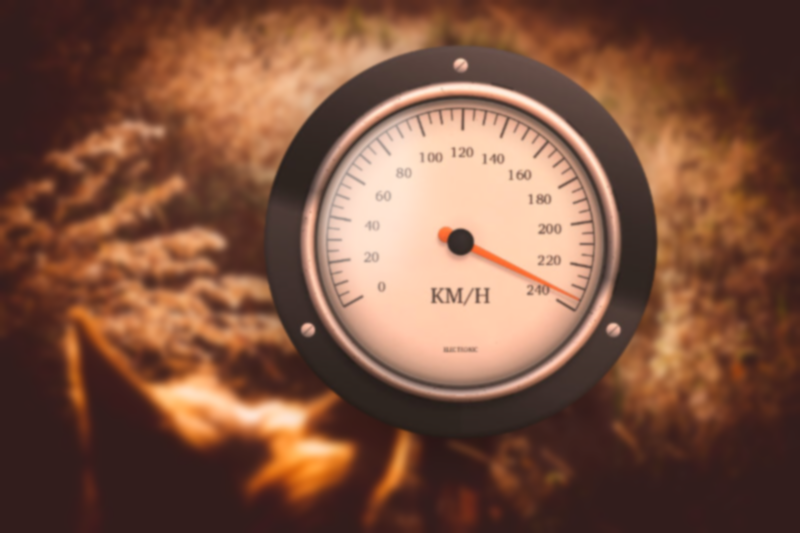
235 km/h
